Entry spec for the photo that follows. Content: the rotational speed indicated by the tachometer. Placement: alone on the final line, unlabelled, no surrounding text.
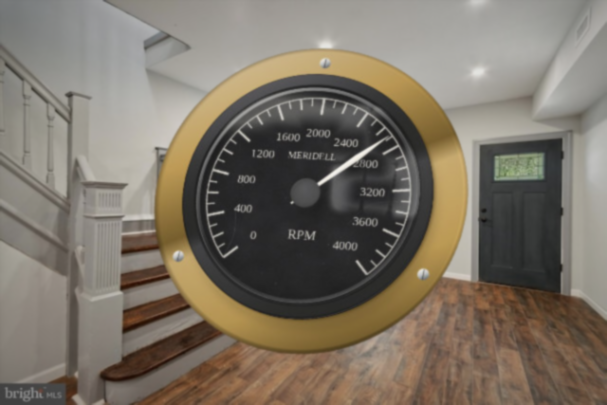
2700 rpm
